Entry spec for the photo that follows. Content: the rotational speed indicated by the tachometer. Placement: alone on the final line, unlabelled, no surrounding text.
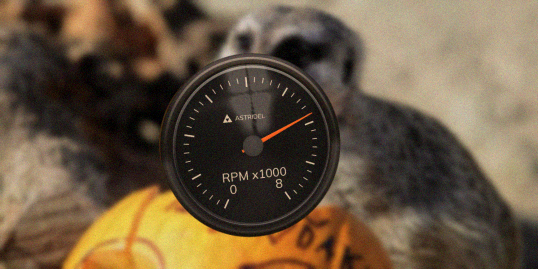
5800 rpm
